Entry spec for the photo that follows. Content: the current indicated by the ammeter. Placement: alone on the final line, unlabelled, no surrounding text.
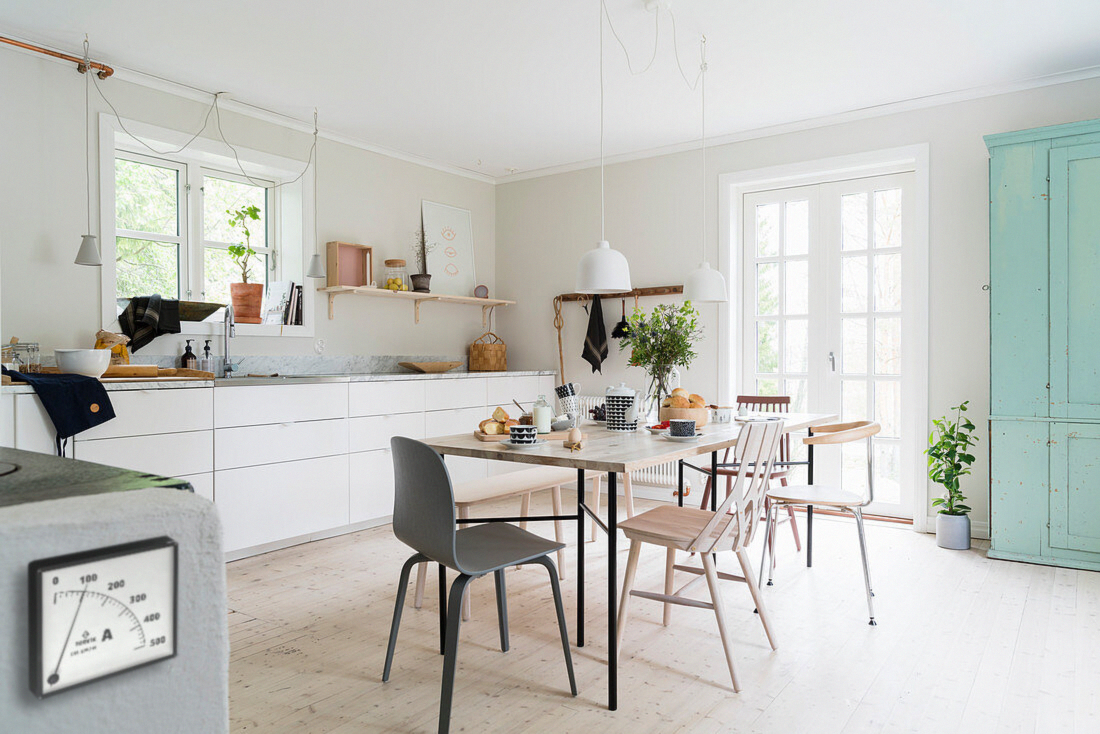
100 A
